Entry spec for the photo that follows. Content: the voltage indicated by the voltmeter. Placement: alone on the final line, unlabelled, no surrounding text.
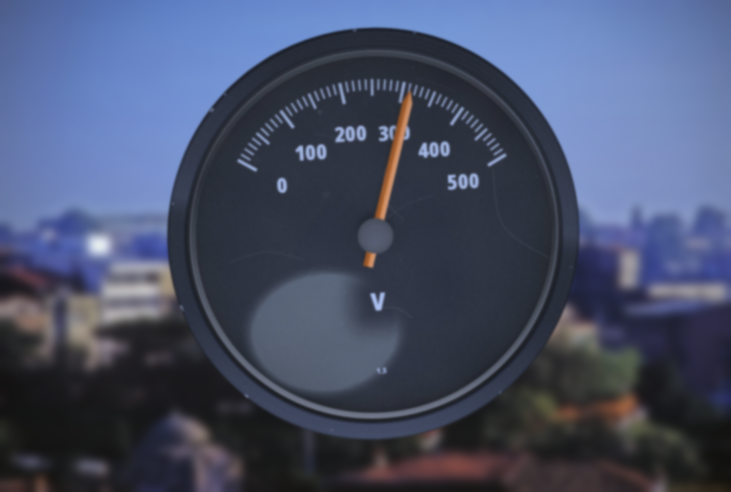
310 V
